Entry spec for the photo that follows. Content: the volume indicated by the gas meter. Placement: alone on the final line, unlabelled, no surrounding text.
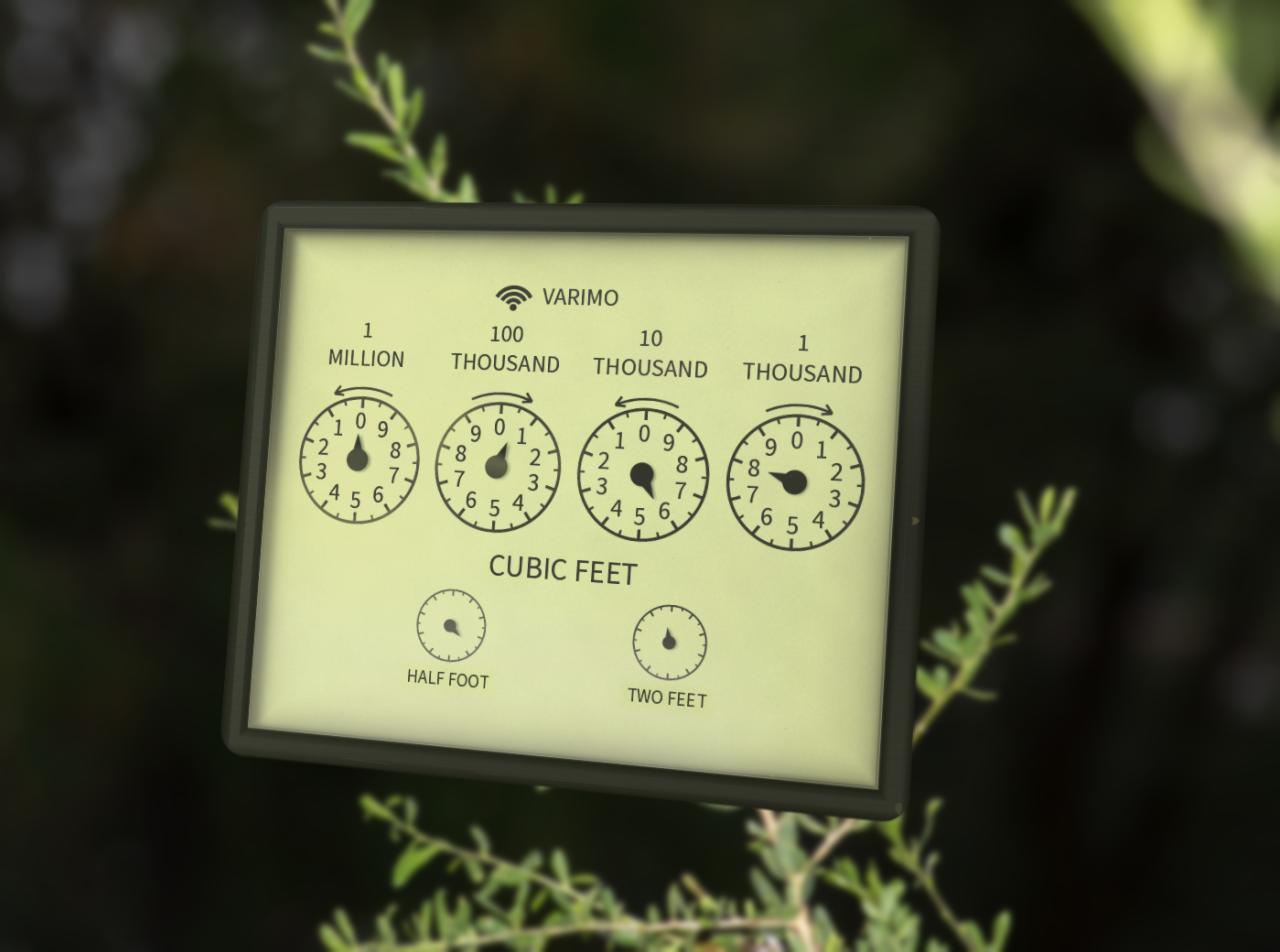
5800 ft³
